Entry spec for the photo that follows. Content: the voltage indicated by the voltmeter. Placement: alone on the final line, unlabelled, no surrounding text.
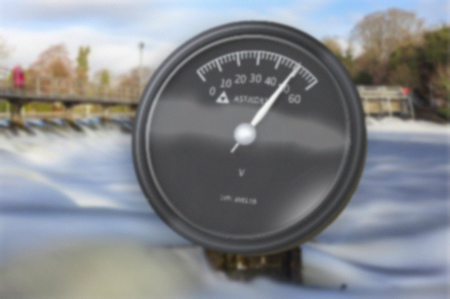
50 V
